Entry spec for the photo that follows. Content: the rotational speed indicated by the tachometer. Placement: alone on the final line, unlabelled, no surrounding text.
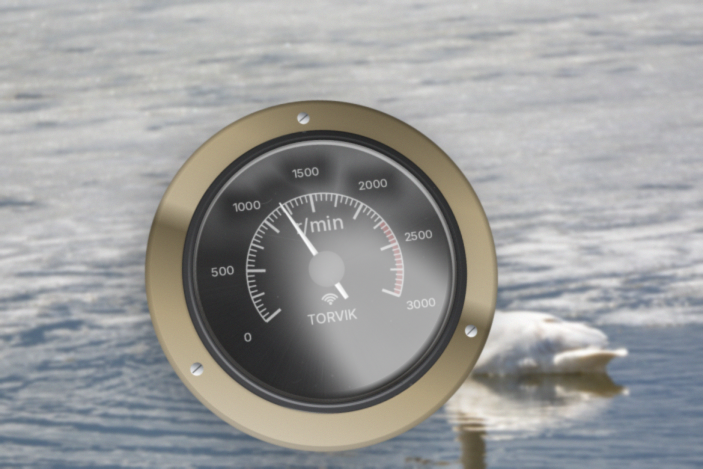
1200 rpm
